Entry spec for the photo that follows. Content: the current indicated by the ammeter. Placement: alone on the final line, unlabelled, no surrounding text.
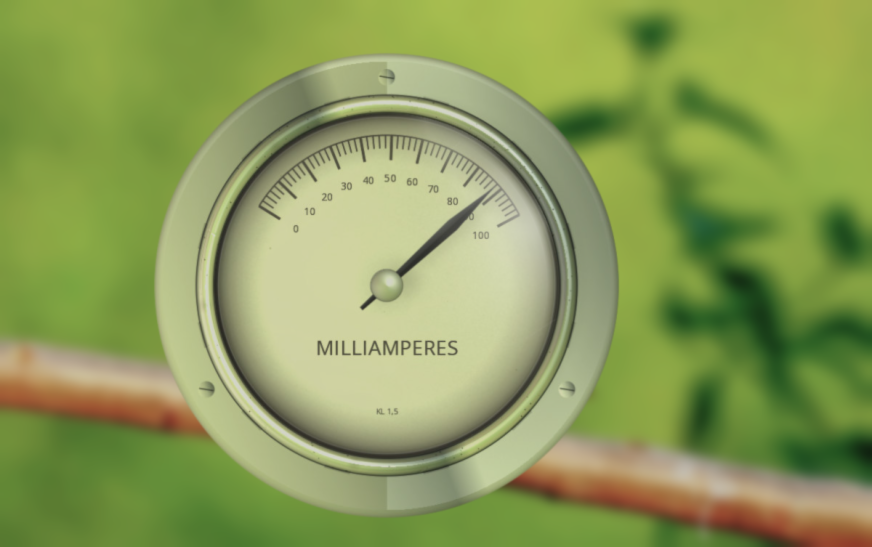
88 mA
